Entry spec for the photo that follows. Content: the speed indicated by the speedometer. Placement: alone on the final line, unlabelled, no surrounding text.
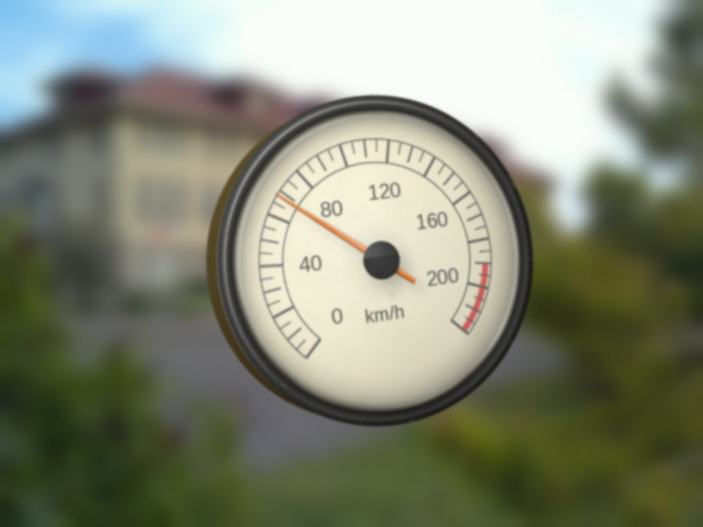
67.5 km/h
